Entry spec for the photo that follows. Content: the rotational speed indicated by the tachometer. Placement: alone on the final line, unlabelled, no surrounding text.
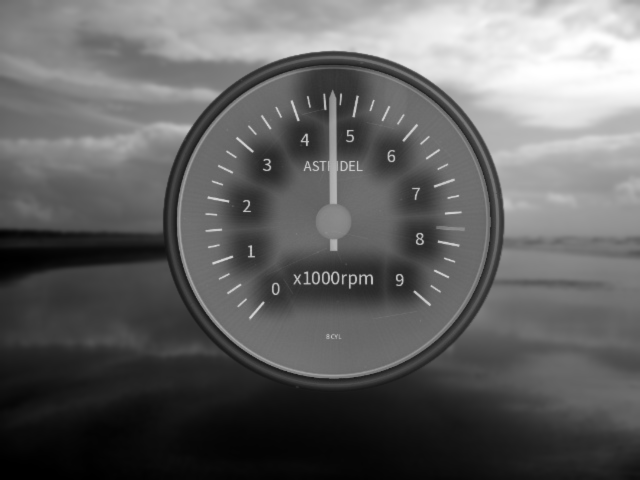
4625 rpm
